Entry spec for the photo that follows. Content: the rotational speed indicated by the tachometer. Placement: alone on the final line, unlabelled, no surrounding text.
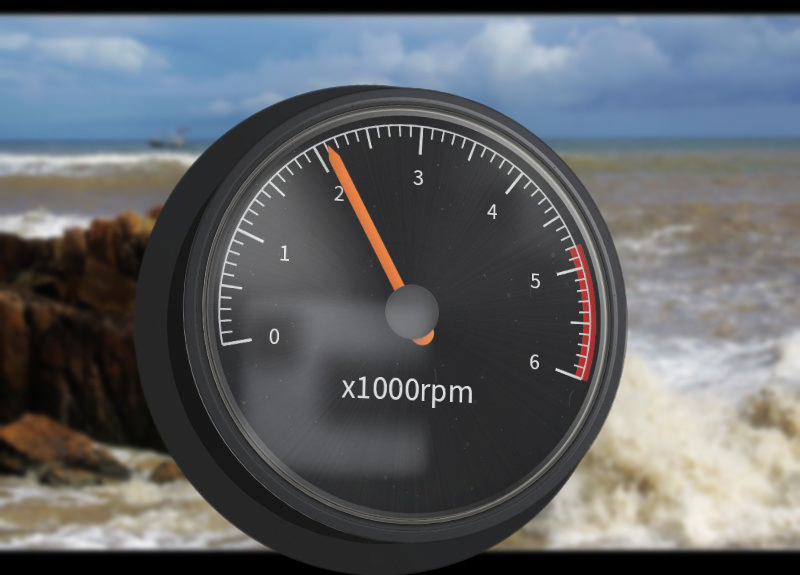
2100 rpm
